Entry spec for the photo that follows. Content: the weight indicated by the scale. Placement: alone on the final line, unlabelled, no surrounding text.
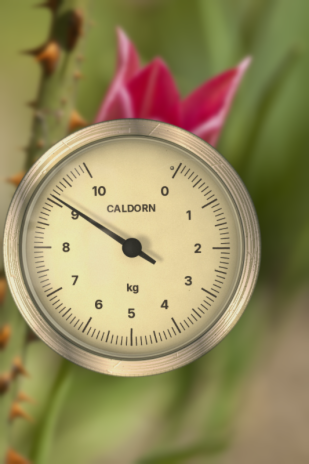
9.1 kg
